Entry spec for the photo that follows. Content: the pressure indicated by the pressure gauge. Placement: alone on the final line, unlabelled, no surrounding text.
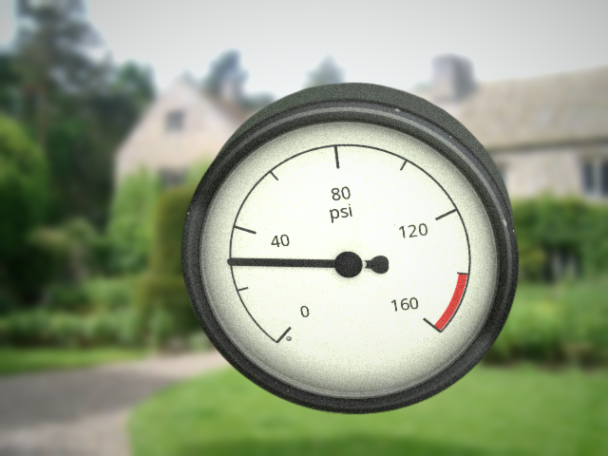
30 psi
